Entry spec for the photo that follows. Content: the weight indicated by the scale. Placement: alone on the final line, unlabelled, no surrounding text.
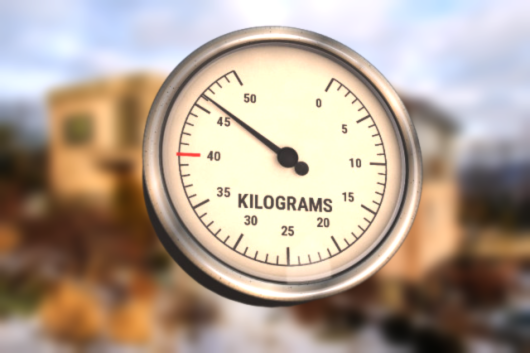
46 kg
